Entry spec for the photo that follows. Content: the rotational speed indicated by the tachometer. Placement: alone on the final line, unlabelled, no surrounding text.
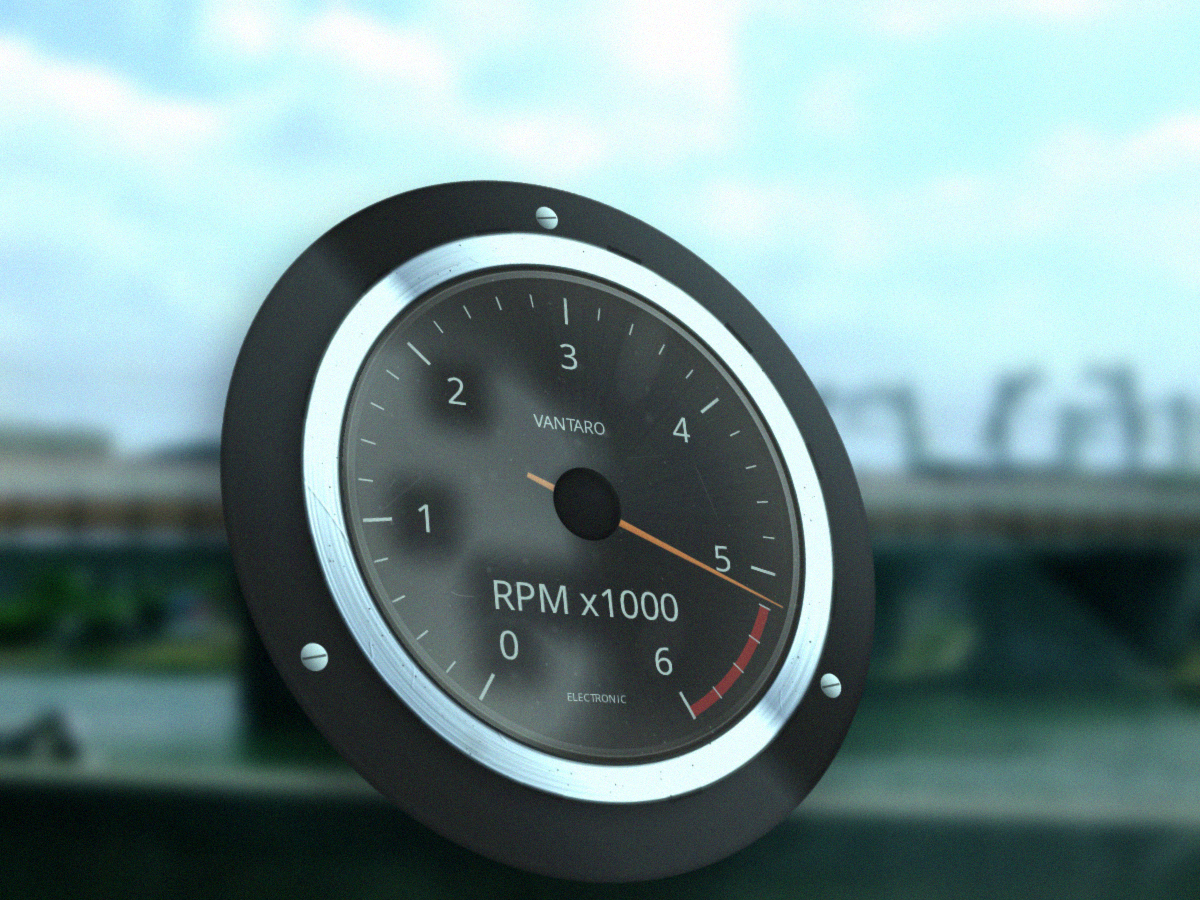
5200 rpm
